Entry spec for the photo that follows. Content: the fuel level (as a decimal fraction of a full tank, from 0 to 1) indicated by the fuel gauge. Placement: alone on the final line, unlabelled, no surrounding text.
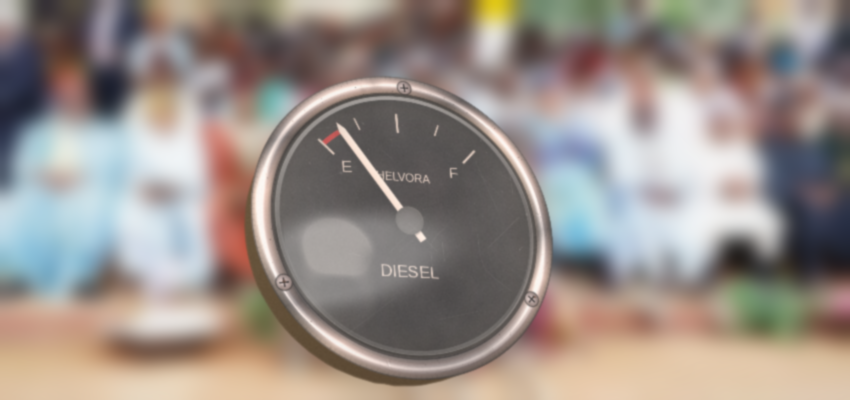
0.125
